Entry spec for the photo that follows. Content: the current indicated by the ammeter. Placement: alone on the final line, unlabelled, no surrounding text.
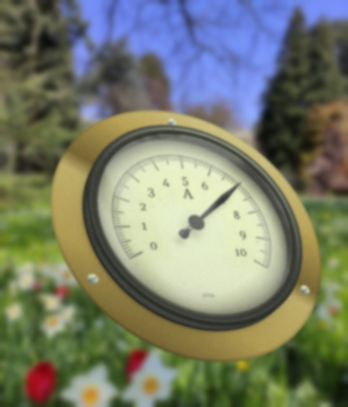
7 A
